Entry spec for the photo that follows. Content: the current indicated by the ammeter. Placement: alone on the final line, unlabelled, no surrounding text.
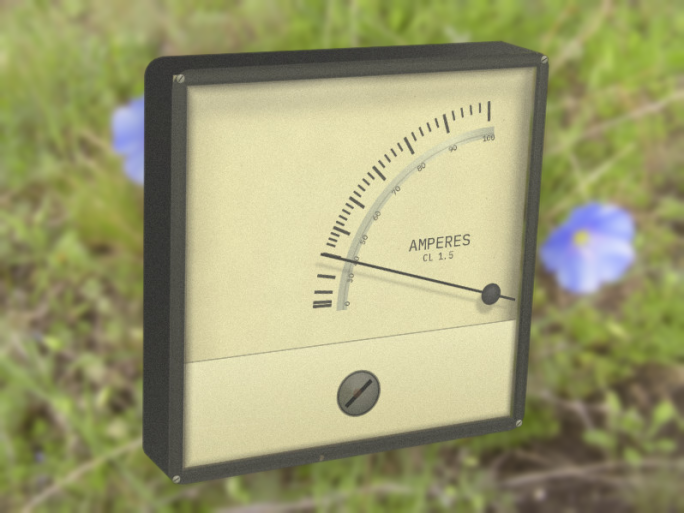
40 A
